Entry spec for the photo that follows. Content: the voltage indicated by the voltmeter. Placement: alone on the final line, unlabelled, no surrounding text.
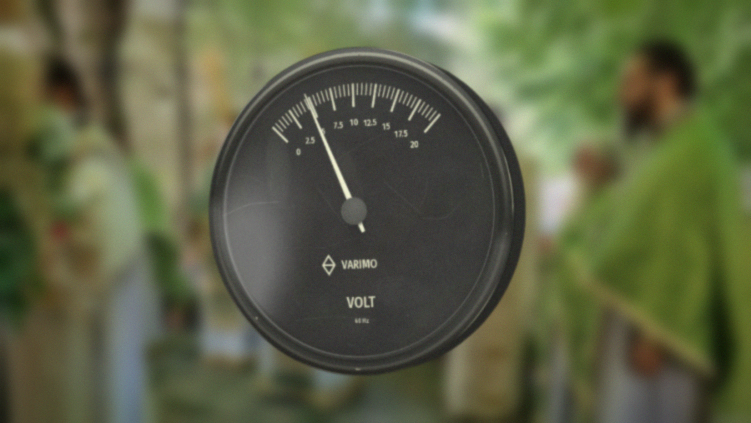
5 V
